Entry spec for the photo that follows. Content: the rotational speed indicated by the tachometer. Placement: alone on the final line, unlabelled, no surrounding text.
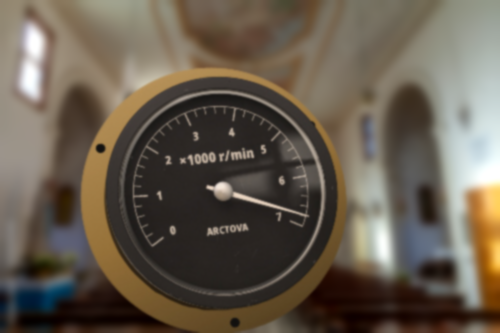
6800 rpm
